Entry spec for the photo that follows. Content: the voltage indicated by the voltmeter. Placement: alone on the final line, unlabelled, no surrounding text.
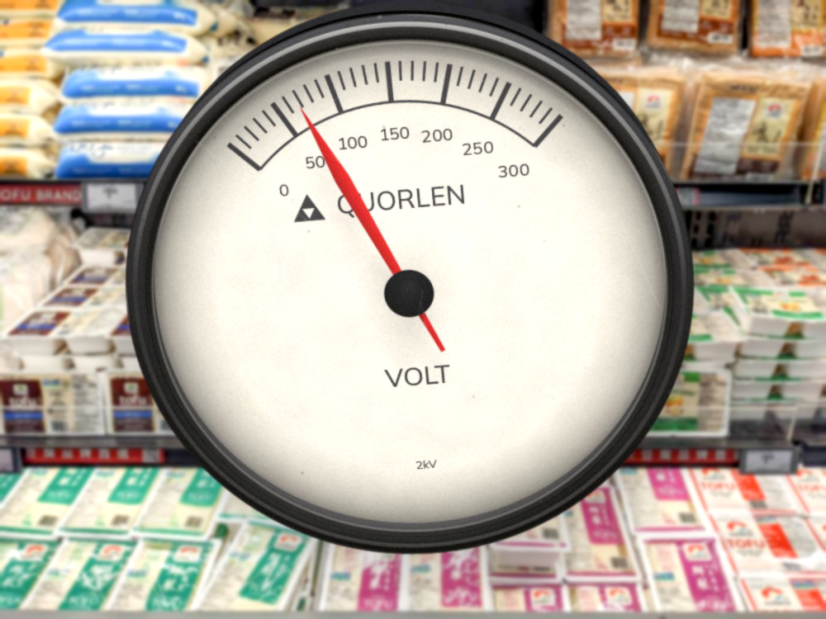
70 V
